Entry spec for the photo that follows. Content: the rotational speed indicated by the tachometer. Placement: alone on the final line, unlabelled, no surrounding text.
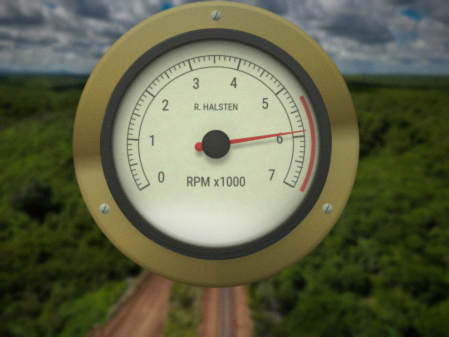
5900 rpm
